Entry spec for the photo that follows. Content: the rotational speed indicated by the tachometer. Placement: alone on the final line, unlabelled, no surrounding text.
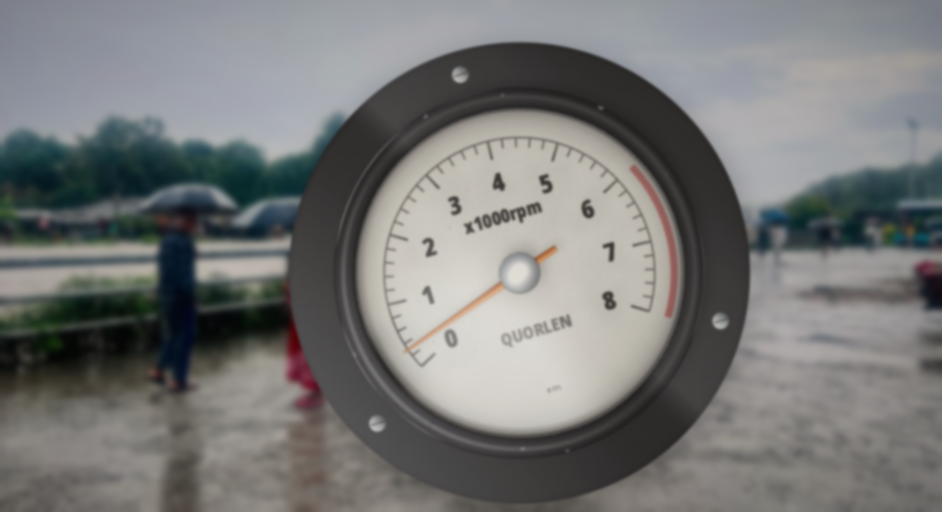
300 rpm
